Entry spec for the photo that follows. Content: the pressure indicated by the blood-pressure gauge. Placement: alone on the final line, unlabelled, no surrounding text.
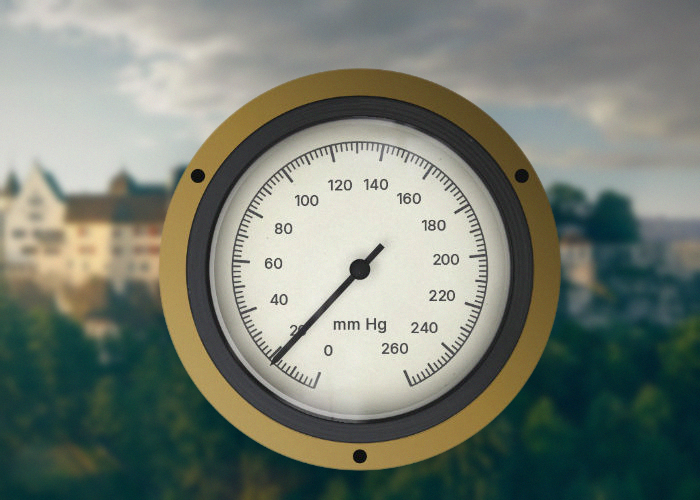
18 mmHg
